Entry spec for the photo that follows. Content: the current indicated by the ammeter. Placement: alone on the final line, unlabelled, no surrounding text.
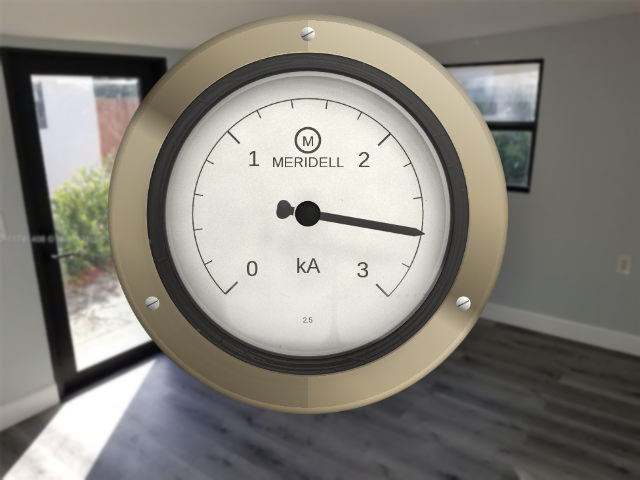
2.6 kA
